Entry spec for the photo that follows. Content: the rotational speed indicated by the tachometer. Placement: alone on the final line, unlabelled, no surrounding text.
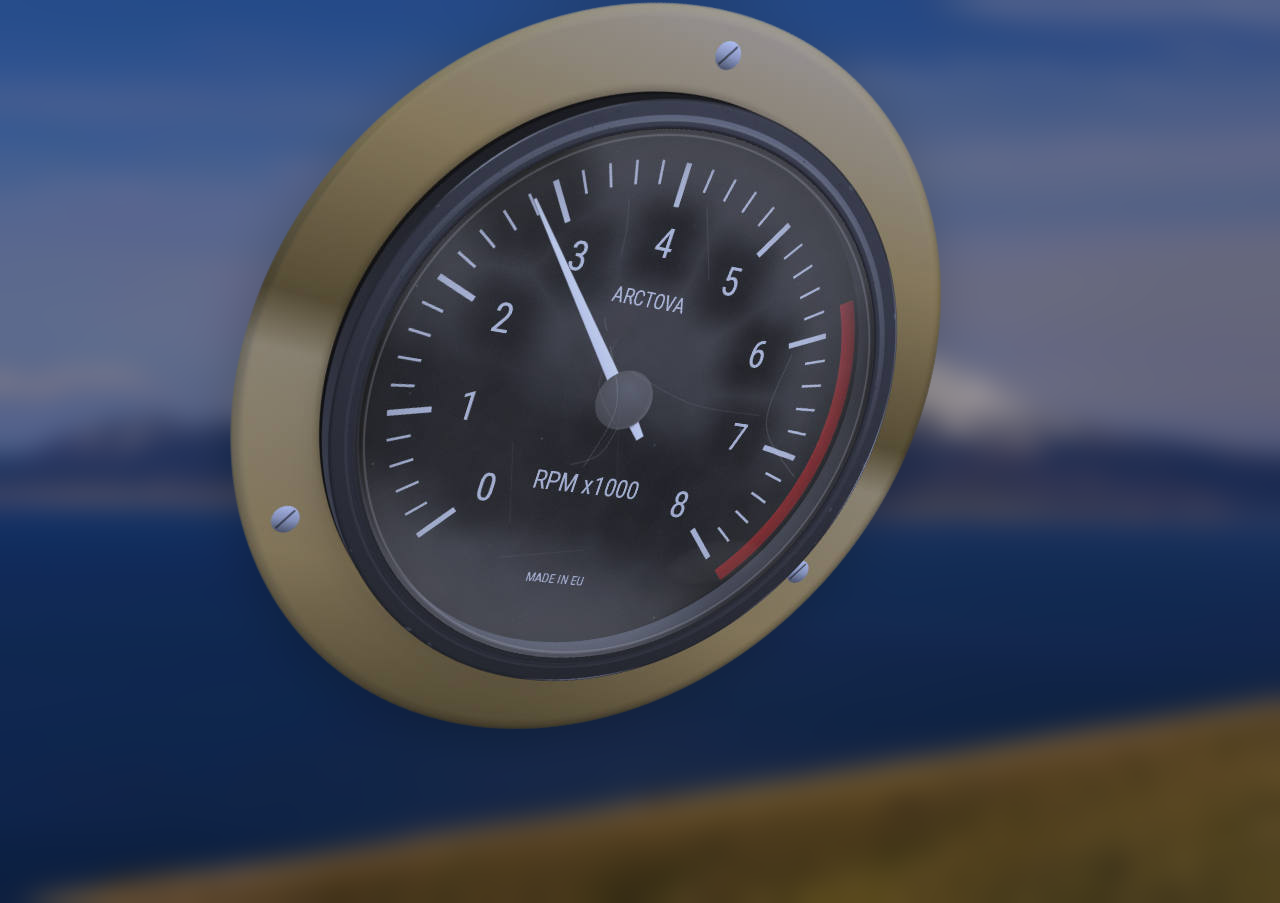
2800 rpm
